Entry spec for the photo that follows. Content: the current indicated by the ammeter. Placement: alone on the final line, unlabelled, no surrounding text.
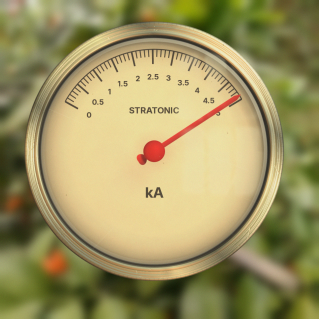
4.9 kA
